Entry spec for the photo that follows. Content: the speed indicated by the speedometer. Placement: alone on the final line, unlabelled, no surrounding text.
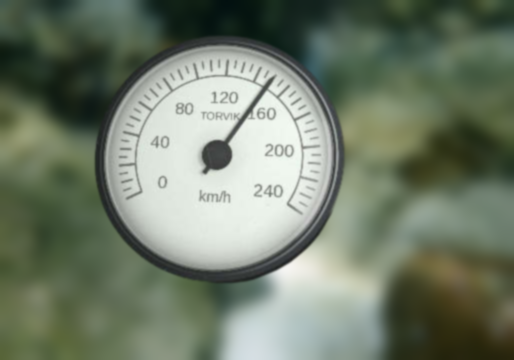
150 km/h
